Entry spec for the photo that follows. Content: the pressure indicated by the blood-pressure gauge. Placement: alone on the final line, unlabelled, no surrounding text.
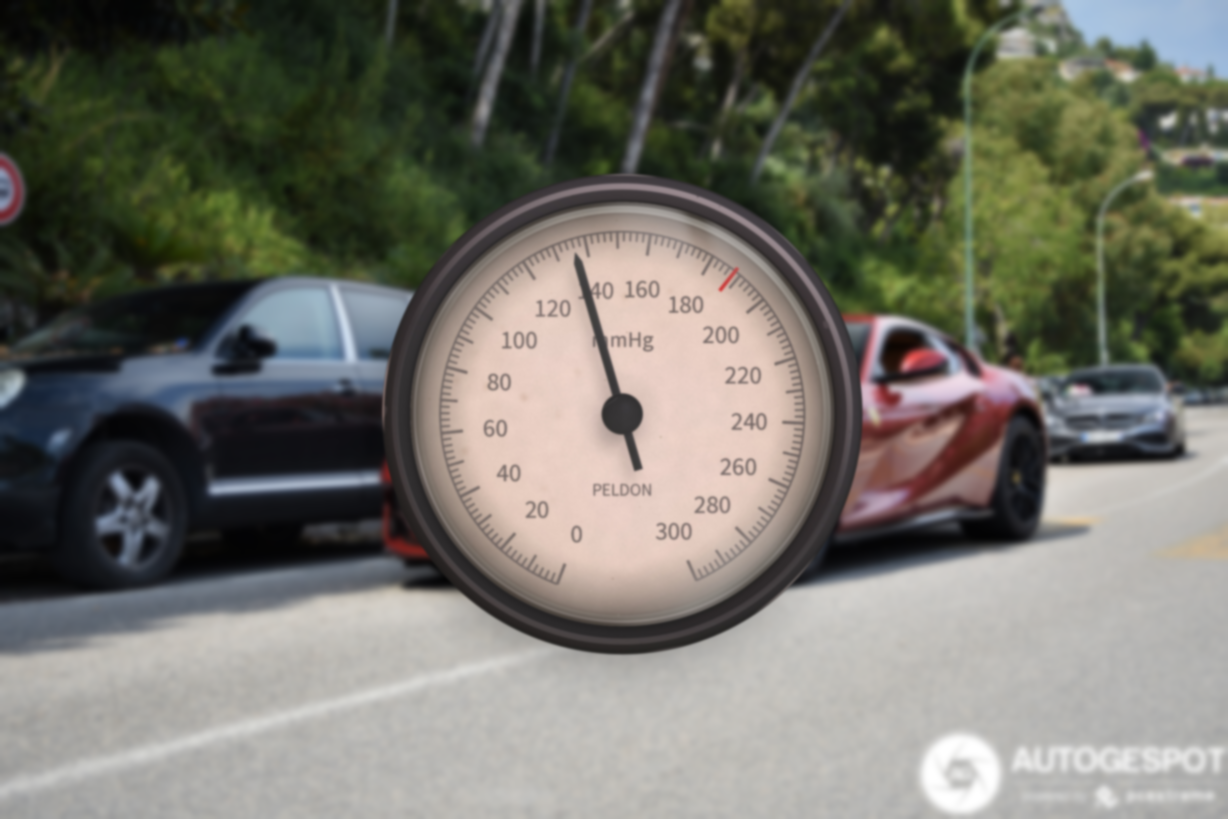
136 mmHg
